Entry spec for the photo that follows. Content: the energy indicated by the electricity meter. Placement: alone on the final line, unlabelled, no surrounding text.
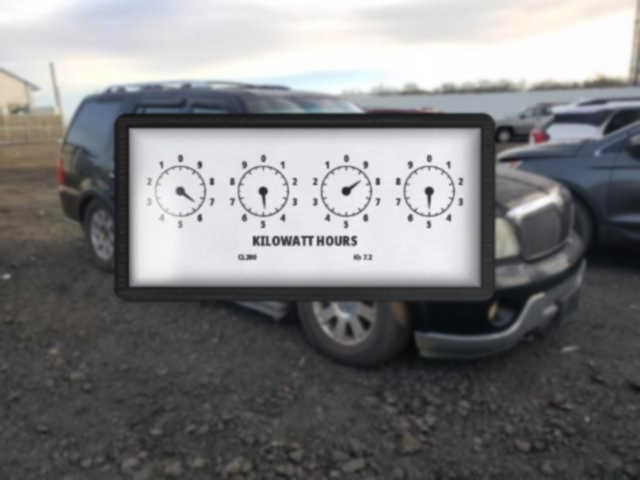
6485 kWh
